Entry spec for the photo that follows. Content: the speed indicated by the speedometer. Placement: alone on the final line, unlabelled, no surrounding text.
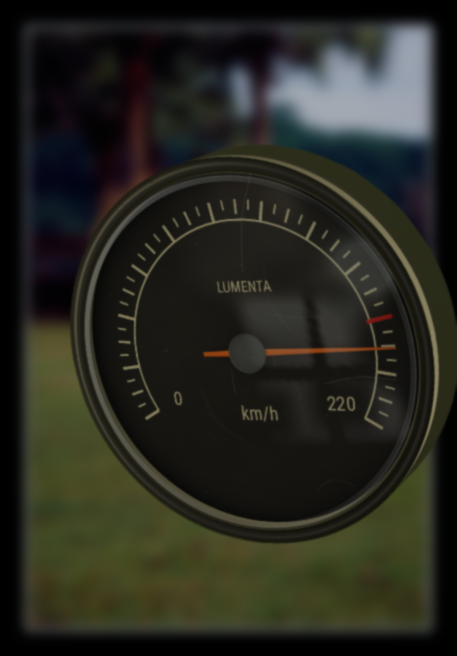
190 km/h
